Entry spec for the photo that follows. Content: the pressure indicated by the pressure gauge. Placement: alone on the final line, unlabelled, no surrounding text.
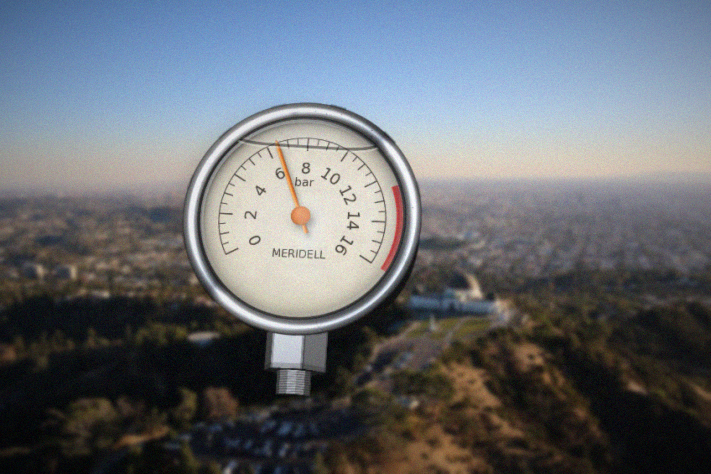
6.5 bar
